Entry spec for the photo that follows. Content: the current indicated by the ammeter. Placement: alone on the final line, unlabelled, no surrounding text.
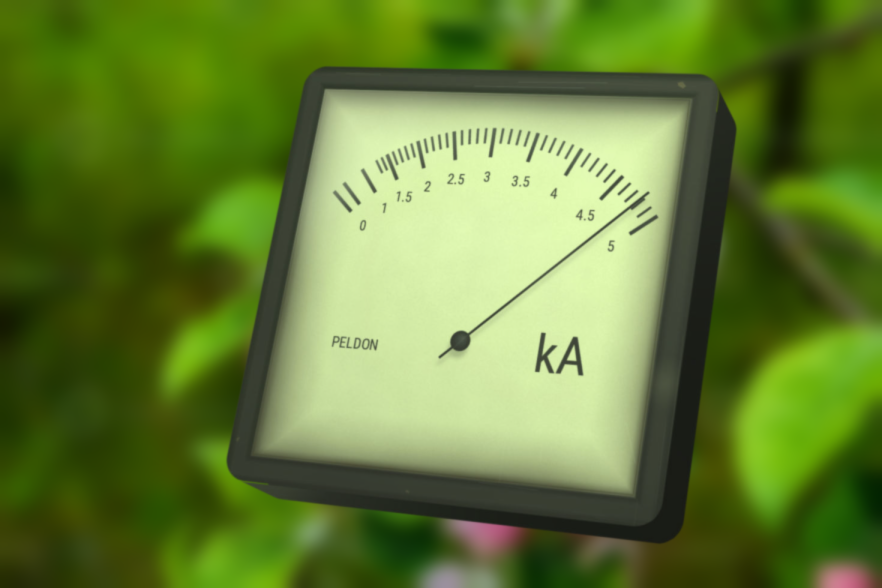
4.8 kA
